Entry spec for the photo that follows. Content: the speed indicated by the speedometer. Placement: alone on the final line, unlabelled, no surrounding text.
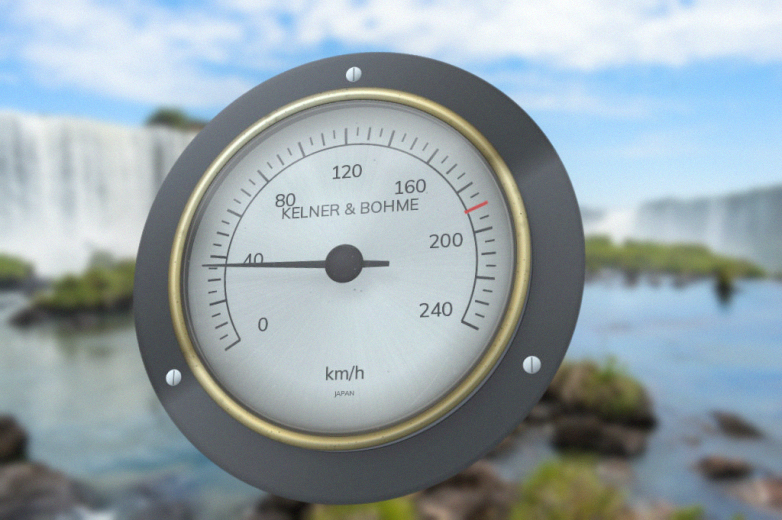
35 km/h
